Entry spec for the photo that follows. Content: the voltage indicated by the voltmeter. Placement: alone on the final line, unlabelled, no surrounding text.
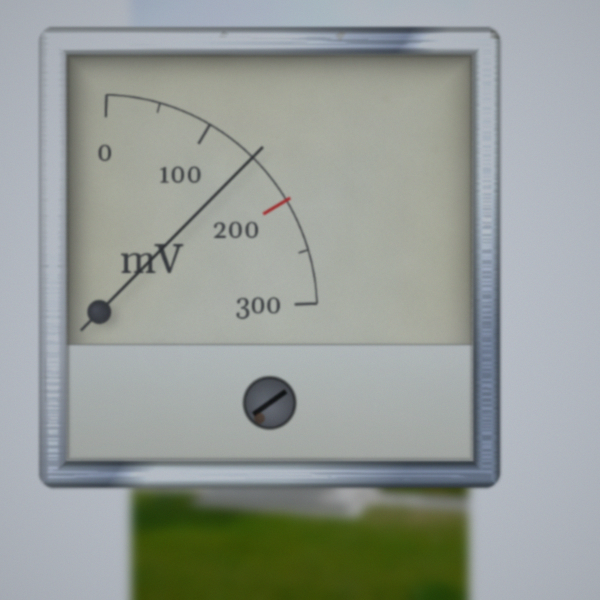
150 mV
